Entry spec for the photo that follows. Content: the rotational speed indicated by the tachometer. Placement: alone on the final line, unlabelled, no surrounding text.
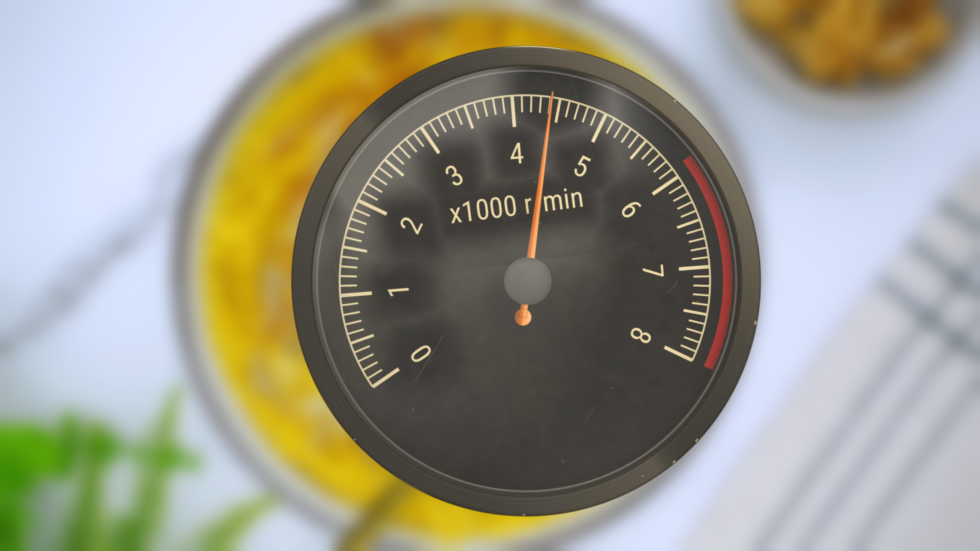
4400 rpm
